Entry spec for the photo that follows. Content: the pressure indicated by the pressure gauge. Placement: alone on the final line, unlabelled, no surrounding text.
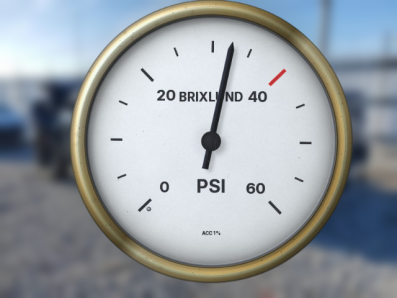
32.5 psi
